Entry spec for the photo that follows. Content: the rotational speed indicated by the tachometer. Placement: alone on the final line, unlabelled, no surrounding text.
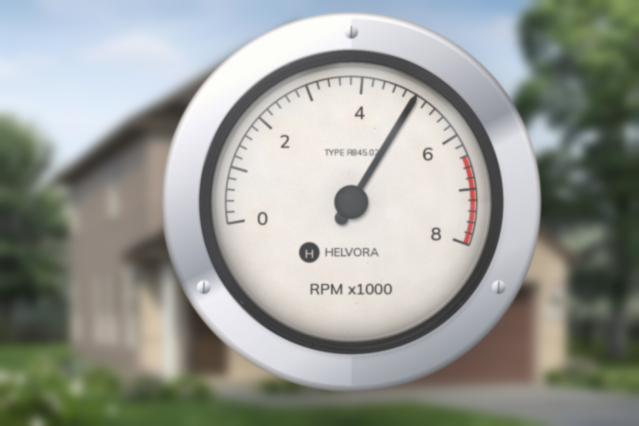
5000 rpm
